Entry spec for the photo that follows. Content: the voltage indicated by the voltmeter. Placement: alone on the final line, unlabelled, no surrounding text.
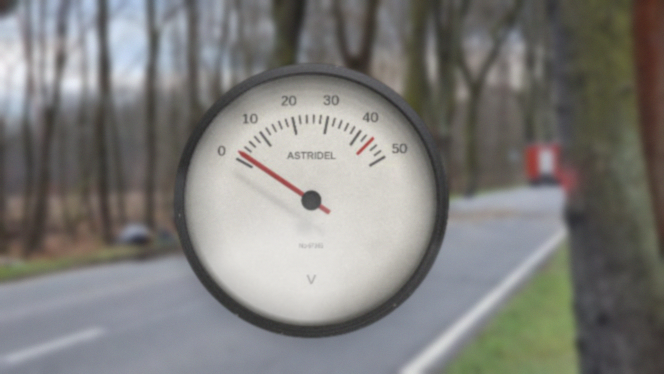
2 V
